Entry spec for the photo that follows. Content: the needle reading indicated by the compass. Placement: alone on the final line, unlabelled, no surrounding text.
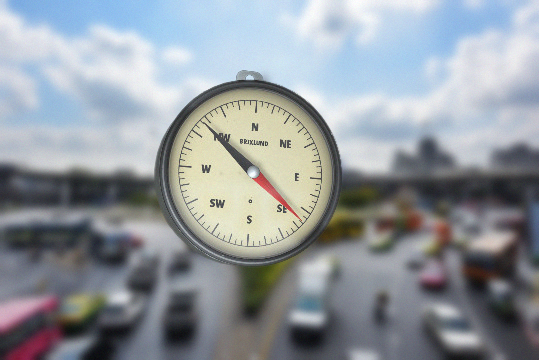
130 °
